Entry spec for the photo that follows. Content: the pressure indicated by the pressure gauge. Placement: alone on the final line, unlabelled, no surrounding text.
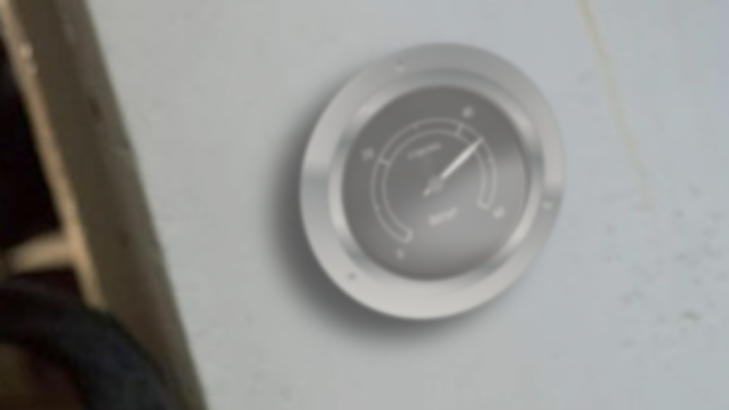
45 psi
